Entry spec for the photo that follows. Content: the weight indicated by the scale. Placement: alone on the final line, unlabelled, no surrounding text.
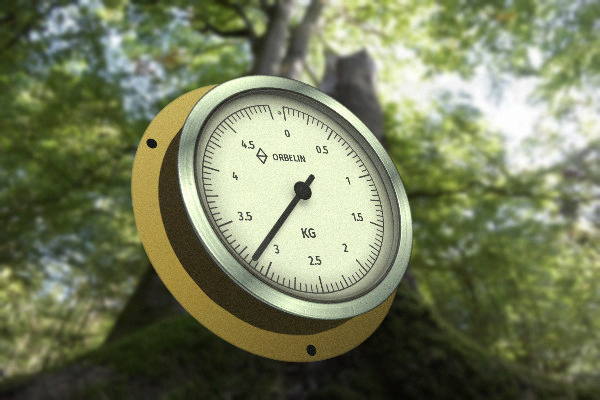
3.15 kg
